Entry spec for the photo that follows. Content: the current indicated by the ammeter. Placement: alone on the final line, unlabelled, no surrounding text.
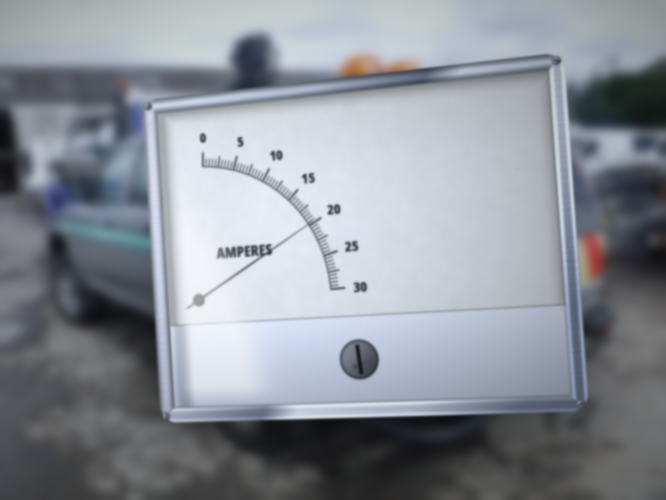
20 A
